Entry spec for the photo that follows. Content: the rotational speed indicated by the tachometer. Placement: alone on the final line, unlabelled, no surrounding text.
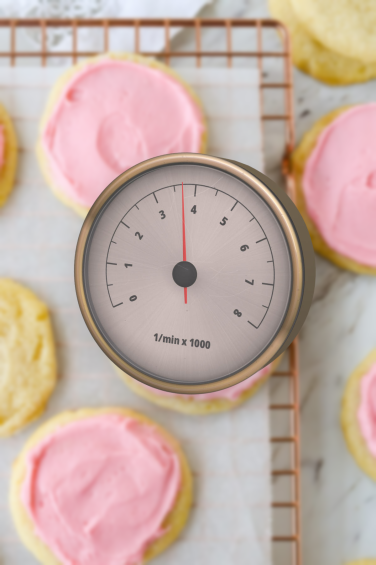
3750 rpm
